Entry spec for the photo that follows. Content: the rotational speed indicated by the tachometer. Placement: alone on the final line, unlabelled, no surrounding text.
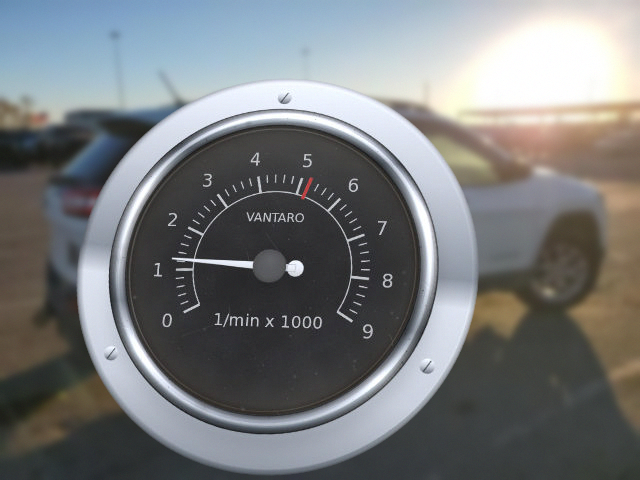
1200 rpm
